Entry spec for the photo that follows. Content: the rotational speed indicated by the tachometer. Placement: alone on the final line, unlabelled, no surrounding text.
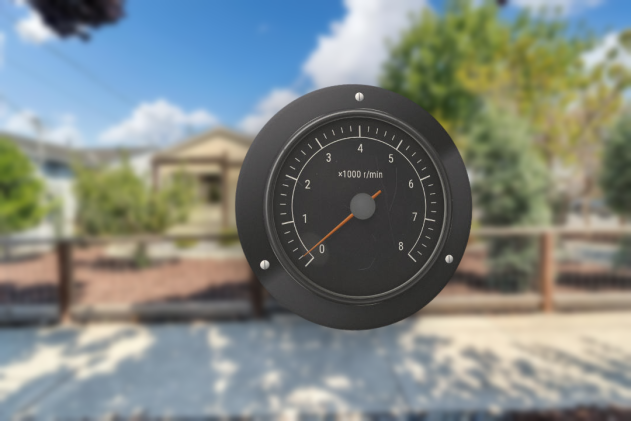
200 rpm
